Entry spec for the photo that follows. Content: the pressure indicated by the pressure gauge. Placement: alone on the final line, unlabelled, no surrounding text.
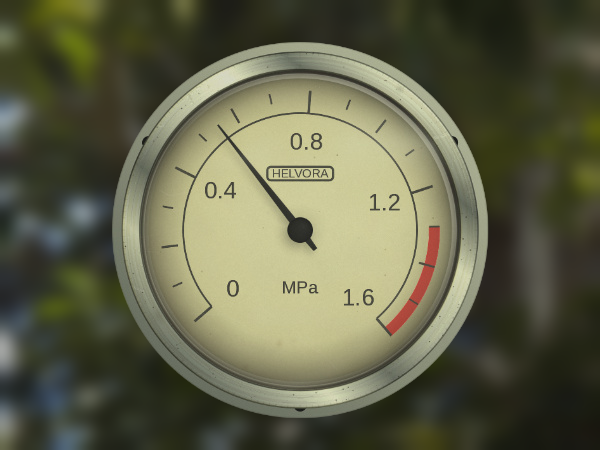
0.55 MPa
